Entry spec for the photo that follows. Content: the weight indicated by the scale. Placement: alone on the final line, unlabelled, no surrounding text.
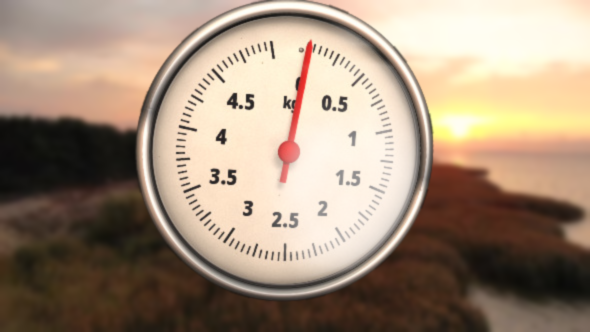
0 kg
